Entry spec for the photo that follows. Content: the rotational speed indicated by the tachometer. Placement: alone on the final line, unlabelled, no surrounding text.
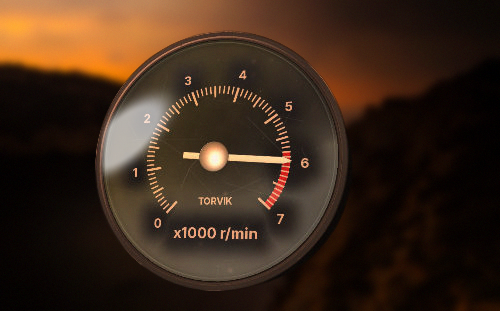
6000 rpm
